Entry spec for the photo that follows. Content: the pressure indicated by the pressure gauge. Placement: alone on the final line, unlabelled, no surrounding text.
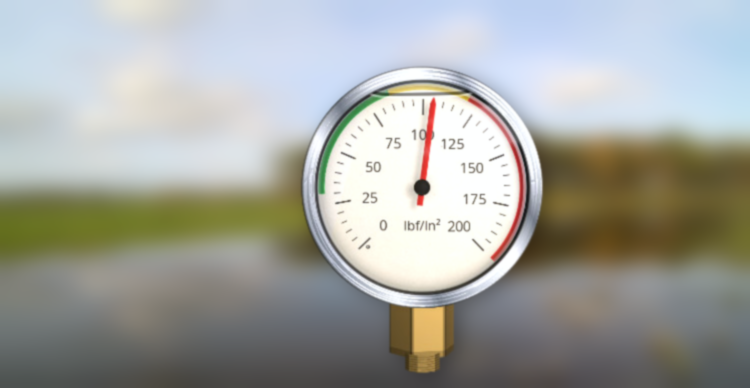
105 psi
